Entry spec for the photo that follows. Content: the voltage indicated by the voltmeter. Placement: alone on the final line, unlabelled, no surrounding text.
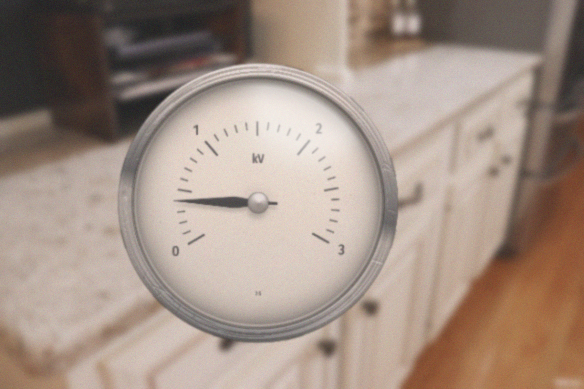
0.4 kV
